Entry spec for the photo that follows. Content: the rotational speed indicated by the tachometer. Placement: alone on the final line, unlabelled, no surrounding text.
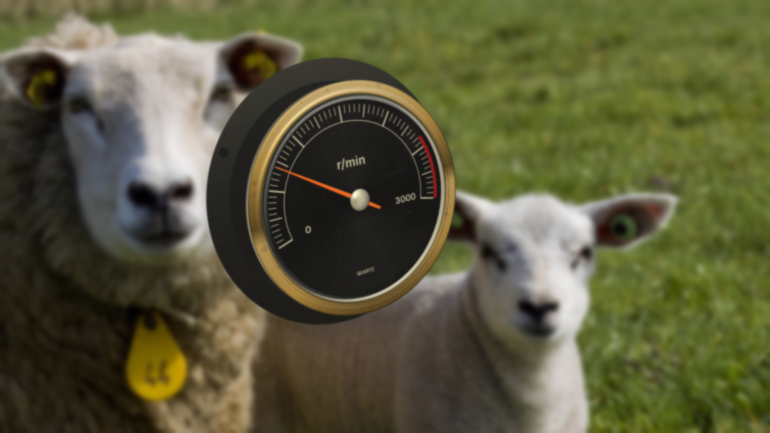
700 rpm
